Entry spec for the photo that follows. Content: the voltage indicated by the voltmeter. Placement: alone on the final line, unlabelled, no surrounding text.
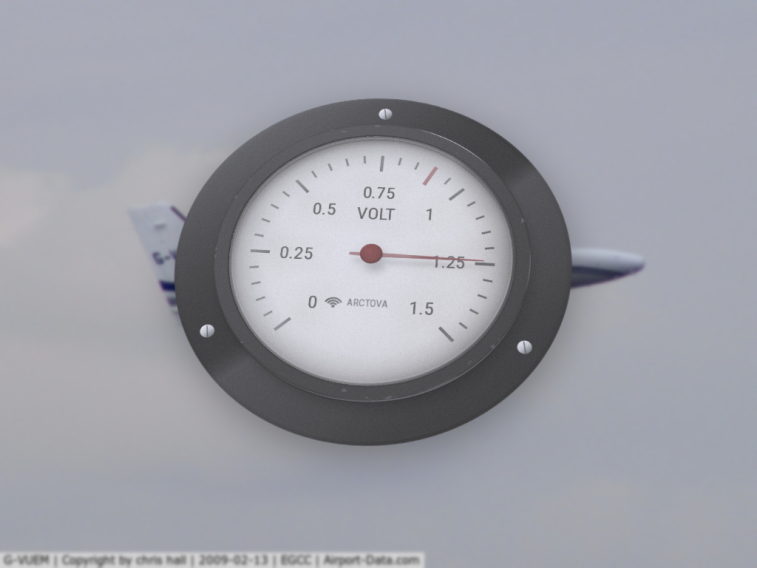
1.25 V
